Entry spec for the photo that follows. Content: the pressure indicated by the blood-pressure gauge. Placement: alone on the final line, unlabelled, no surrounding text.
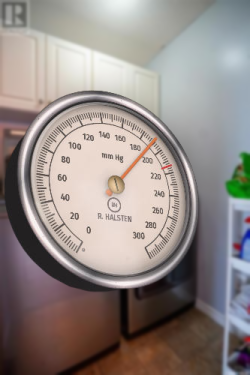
190 mmHg
